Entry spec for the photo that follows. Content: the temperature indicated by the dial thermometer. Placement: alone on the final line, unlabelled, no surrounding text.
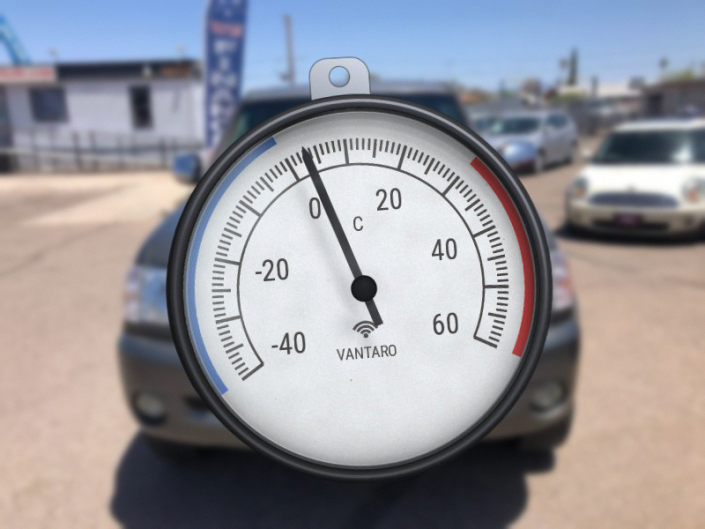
3 °C
